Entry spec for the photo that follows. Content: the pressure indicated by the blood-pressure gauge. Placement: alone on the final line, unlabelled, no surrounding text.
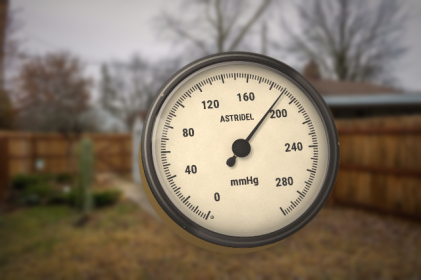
190 mmHg
